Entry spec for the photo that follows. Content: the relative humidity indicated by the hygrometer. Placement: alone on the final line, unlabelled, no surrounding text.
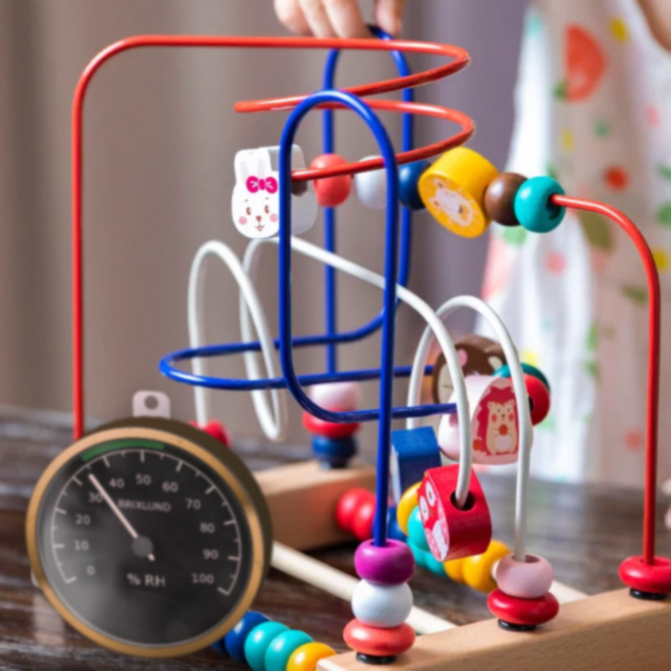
35 %
